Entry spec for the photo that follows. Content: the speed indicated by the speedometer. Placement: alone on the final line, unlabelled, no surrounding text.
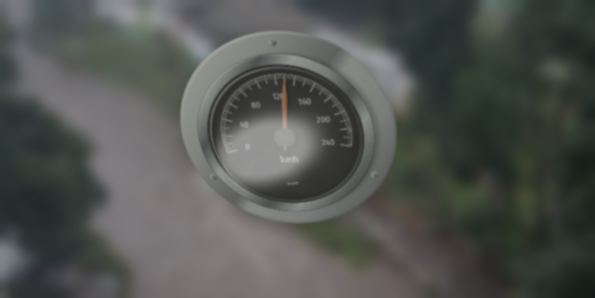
130 km/h
